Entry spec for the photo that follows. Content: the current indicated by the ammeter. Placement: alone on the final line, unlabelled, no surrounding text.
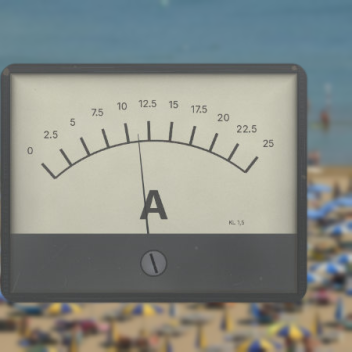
11.25 A
